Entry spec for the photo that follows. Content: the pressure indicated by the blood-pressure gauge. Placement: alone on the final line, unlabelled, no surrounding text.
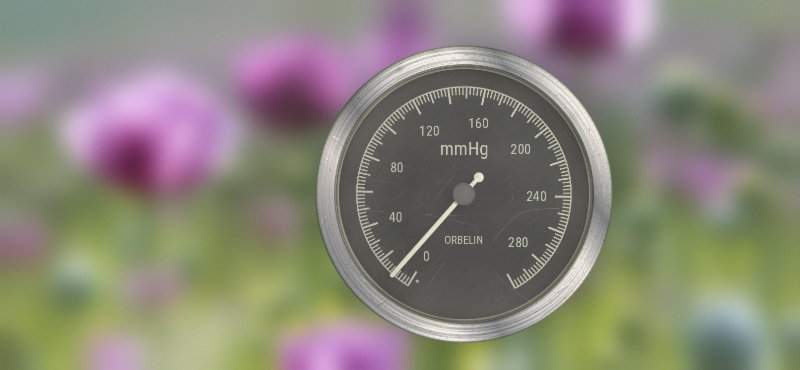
10 mmHg
